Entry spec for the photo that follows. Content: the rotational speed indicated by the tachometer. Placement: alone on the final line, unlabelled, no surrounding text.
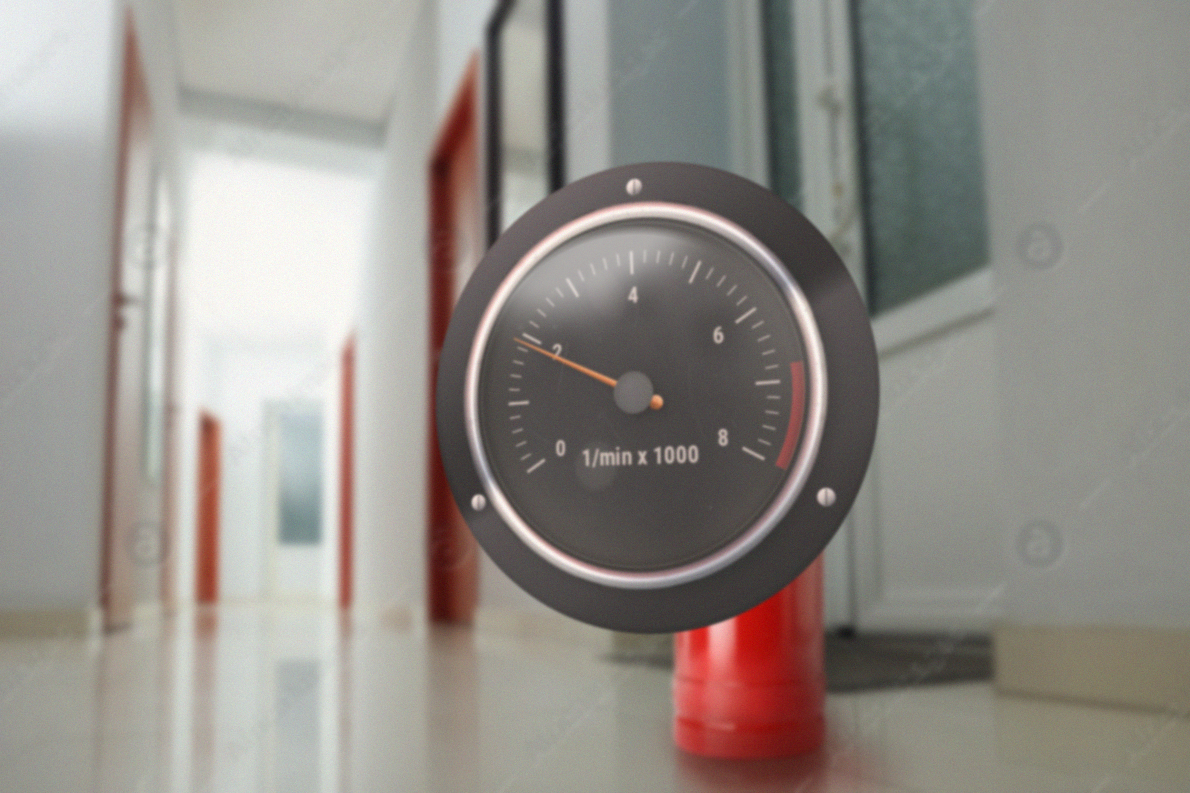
1900 rpm
